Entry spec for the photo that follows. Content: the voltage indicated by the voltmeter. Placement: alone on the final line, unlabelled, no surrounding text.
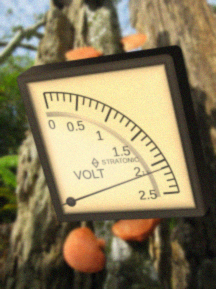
2.1 V
